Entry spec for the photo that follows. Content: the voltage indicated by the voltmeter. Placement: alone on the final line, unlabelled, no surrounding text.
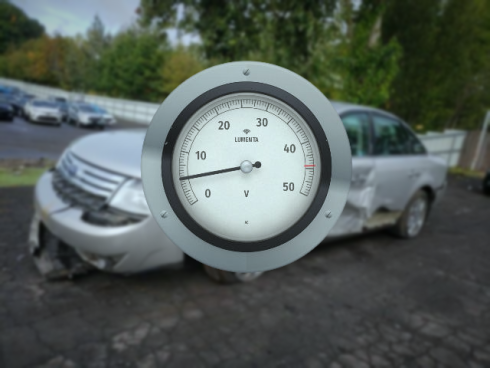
5 V
